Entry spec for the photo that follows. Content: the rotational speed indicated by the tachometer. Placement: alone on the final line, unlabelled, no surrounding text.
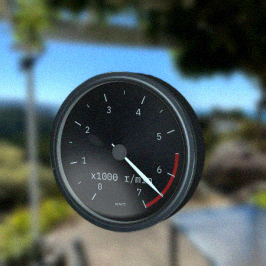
6500 rpm
